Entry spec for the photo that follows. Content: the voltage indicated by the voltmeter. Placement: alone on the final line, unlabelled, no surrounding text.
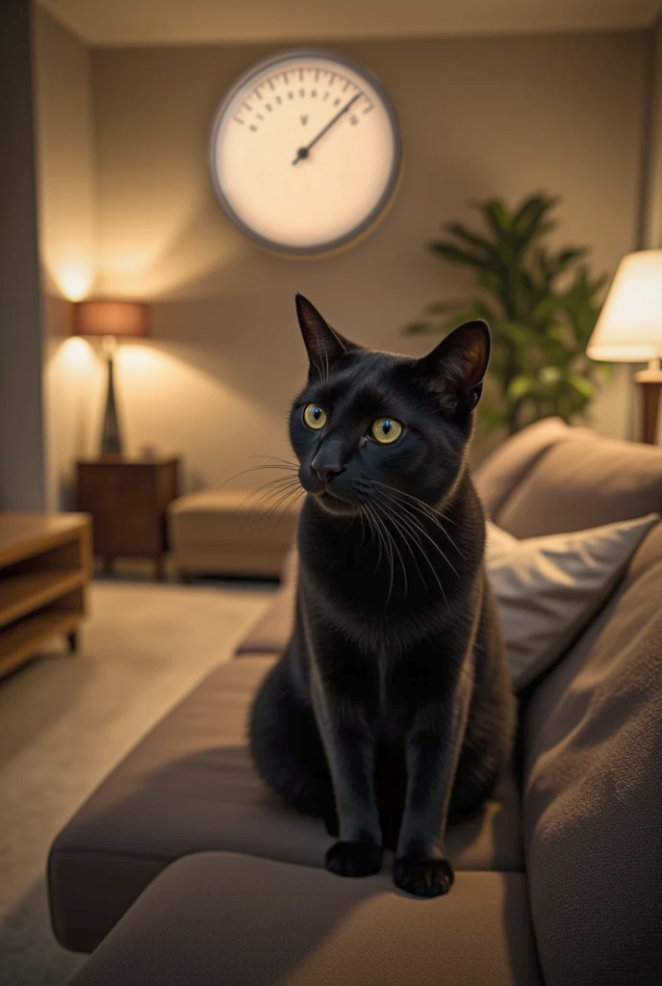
9 V
